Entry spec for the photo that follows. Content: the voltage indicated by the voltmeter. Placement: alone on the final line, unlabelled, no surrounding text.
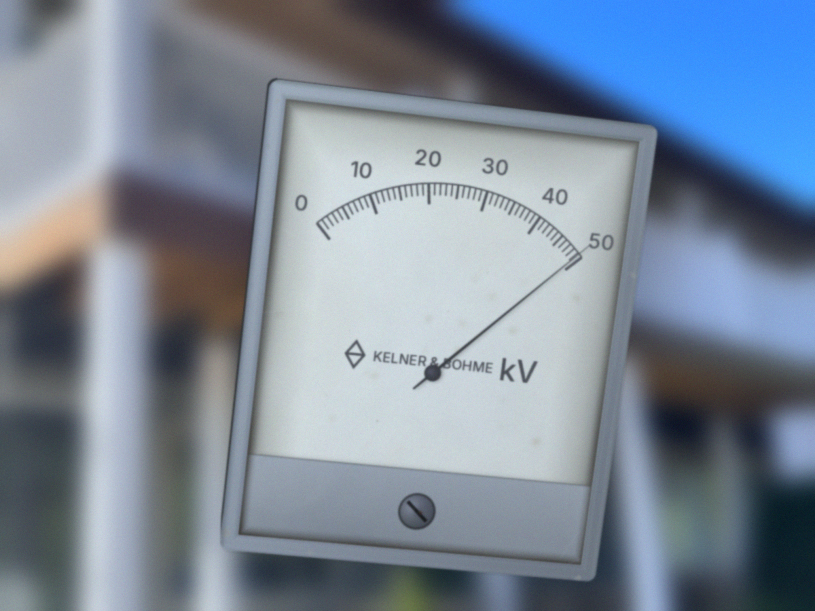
49 kV
